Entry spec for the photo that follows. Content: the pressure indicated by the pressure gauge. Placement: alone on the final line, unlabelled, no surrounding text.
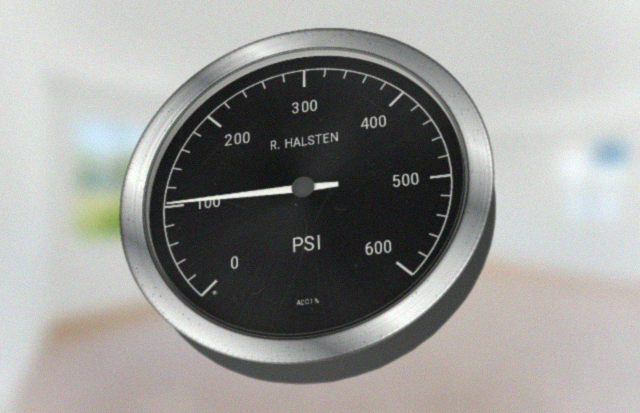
100 psi
